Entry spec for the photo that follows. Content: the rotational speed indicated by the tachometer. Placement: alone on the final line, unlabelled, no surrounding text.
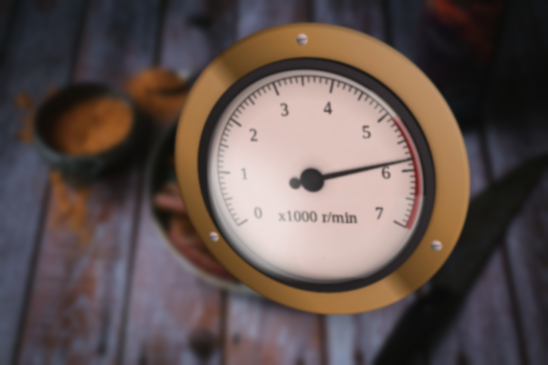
5800 rpm
